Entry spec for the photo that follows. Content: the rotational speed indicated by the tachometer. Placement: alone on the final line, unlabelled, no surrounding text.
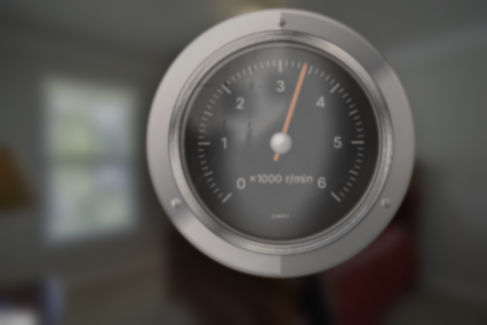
3400 rpm
